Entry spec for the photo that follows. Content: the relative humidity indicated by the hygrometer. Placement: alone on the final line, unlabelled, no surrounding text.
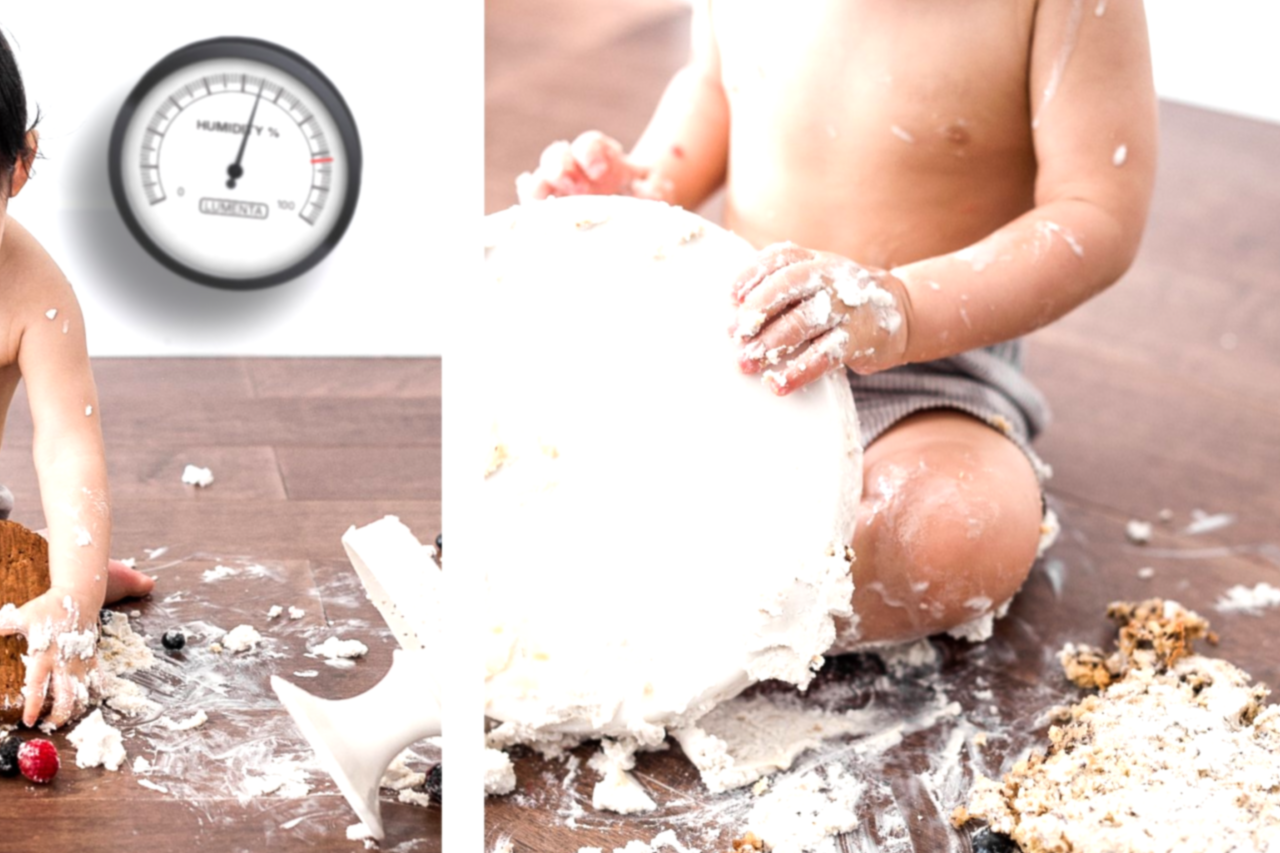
55 %
